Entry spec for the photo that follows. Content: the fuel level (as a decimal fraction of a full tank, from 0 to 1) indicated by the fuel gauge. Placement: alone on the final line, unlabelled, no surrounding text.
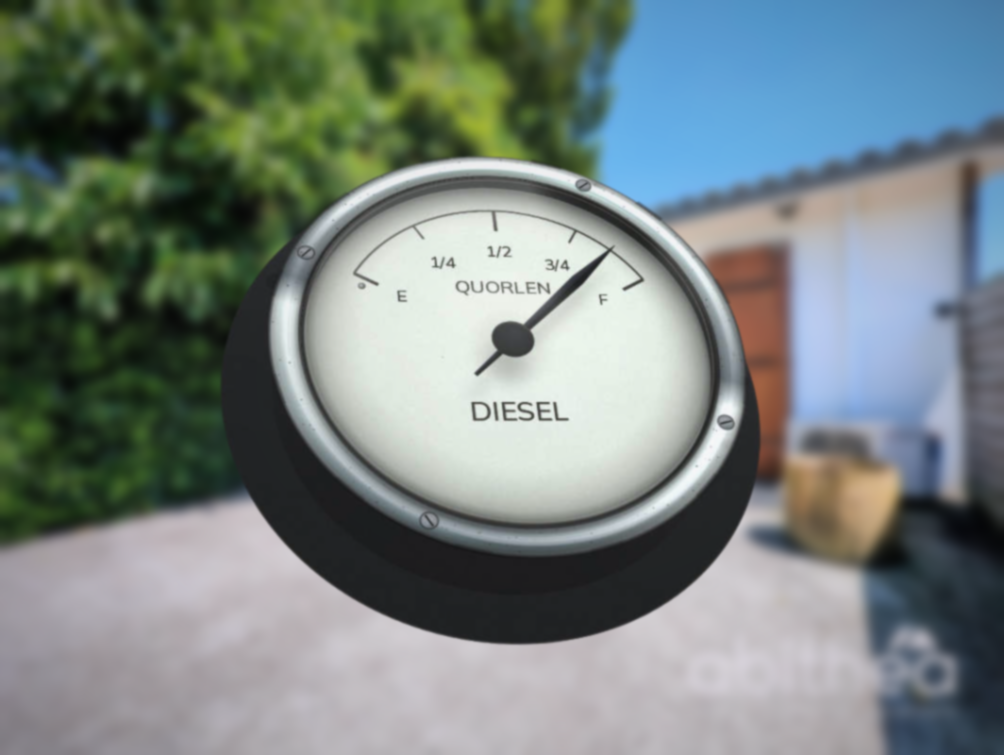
0.875
